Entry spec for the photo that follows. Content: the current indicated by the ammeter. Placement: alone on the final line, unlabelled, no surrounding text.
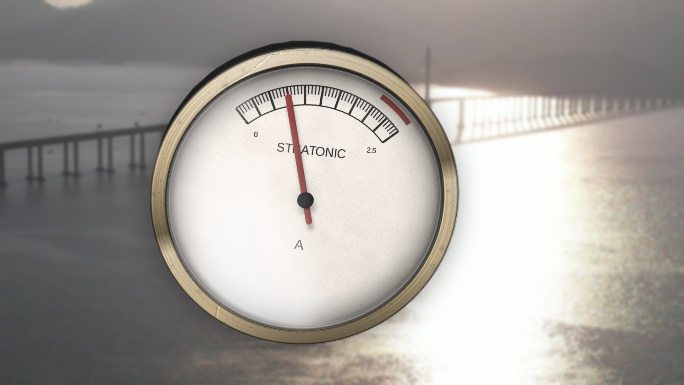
0.75 A
